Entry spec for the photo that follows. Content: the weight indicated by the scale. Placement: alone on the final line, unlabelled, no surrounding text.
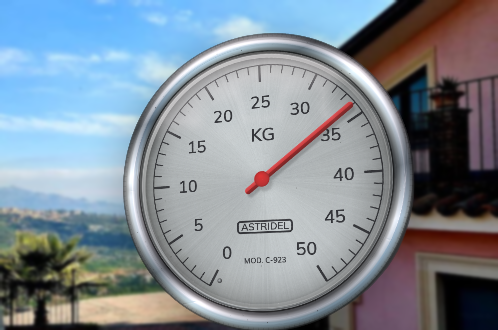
34 kg
